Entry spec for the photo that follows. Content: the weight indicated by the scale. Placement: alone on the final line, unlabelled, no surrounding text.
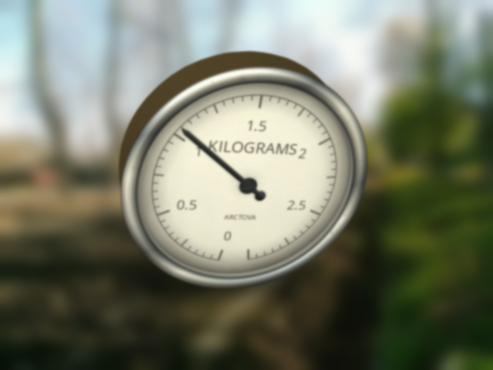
1.05 kg
